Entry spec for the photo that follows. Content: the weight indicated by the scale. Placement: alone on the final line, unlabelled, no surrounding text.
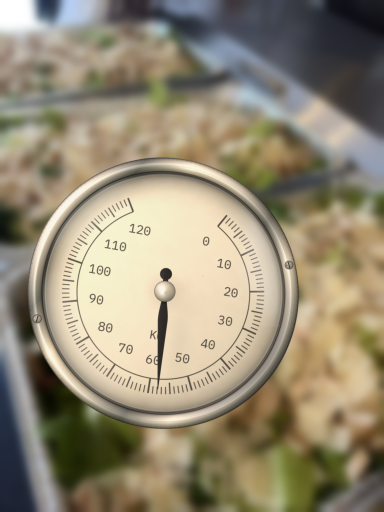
58 kg
